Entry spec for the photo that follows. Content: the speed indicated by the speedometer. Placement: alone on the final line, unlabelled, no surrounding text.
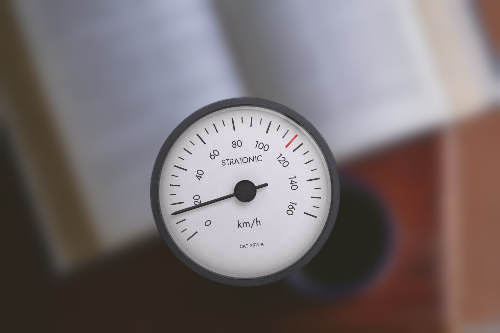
15 km/h
